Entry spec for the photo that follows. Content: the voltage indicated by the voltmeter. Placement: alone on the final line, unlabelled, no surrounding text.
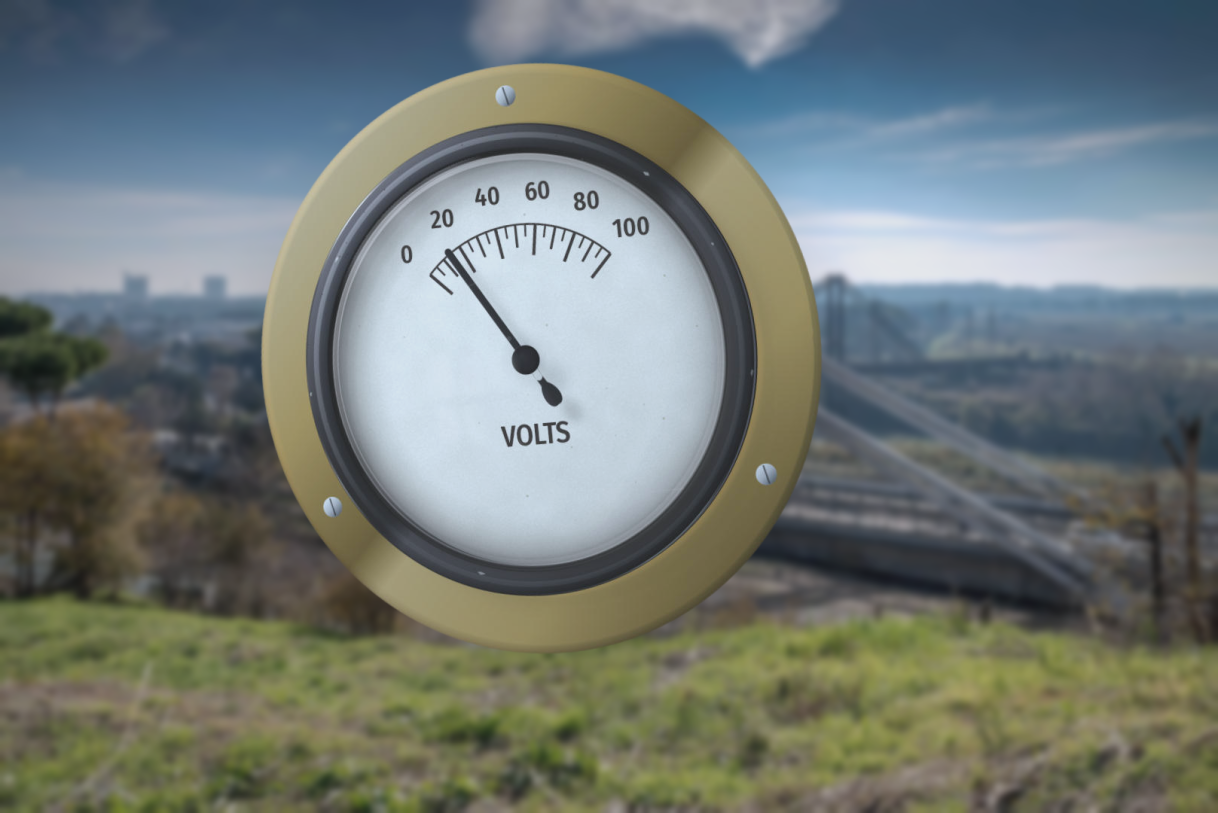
15 V
